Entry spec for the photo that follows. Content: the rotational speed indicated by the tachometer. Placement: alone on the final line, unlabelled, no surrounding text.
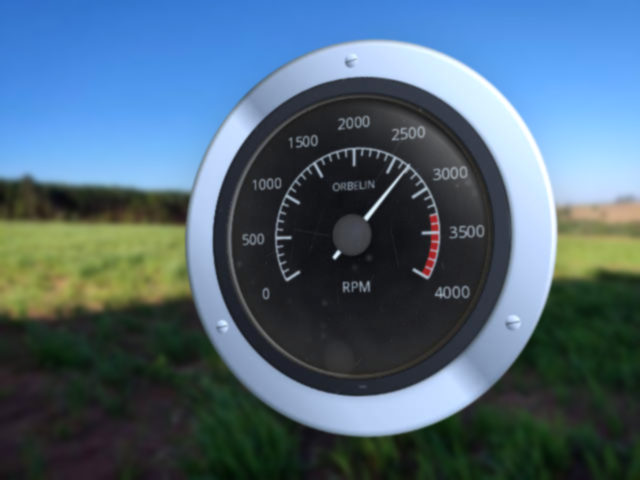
2700 rpm
